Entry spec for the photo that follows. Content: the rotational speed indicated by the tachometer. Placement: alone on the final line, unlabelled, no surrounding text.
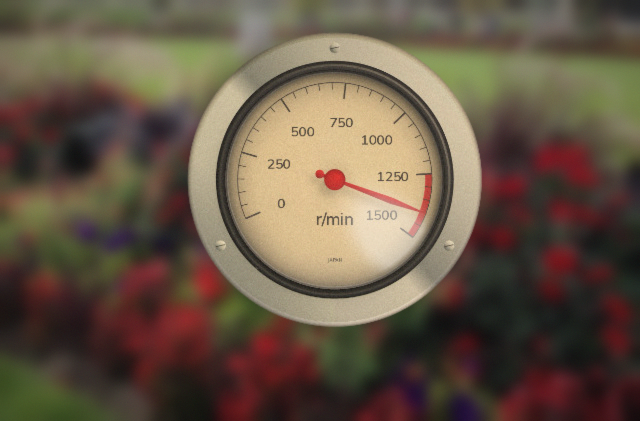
1400 rpm
